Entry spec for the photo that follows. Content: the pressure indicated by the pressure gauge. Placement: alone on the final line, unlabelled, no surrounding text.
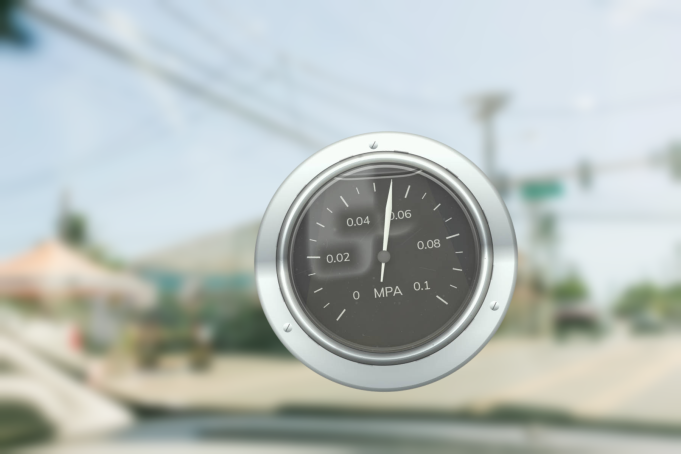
0.055 MPa
